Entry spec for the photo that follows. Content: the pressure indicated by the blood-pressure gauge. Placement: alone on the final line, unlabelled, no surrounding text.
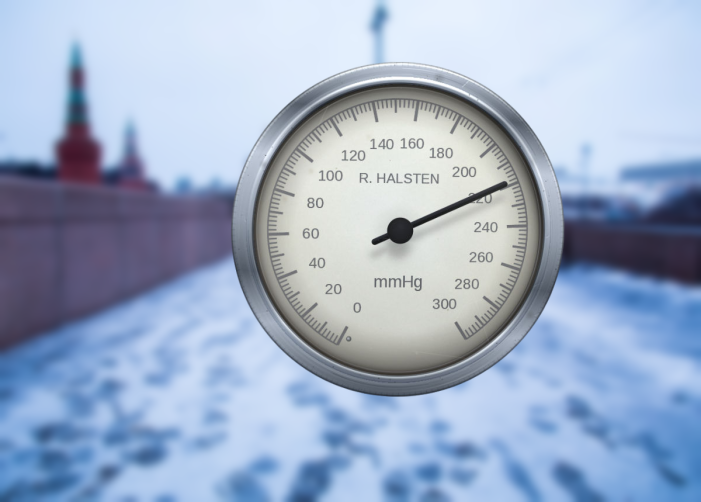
218 mmHg
